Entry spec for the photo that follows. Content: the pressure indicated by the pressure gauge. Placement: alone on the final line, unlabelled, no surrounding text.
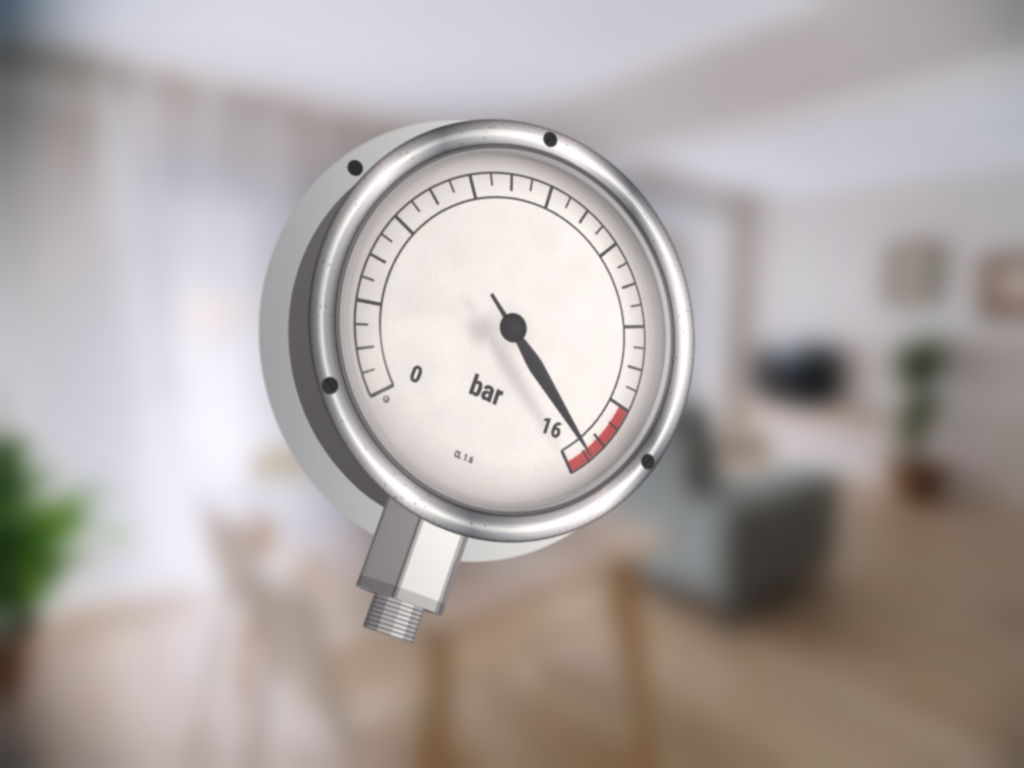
15.5 bar
